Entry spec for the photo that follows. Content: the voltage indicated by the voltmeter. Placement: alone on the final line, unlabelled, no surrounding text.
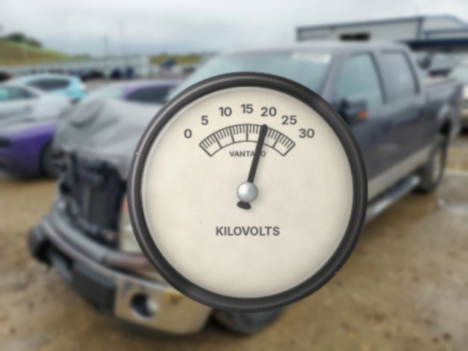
20 kV
